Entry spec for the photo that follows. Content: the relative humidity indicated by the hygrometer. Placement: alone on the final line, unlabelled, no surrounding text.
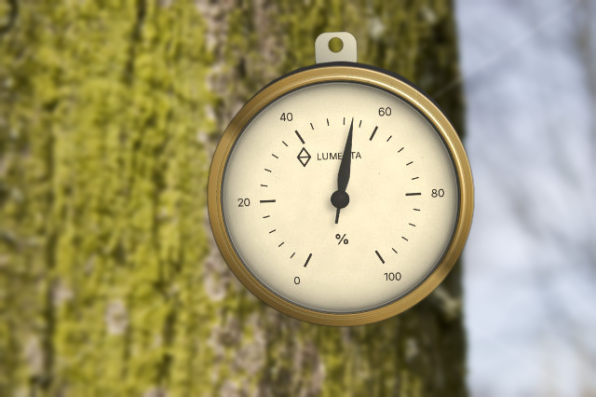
54 %
